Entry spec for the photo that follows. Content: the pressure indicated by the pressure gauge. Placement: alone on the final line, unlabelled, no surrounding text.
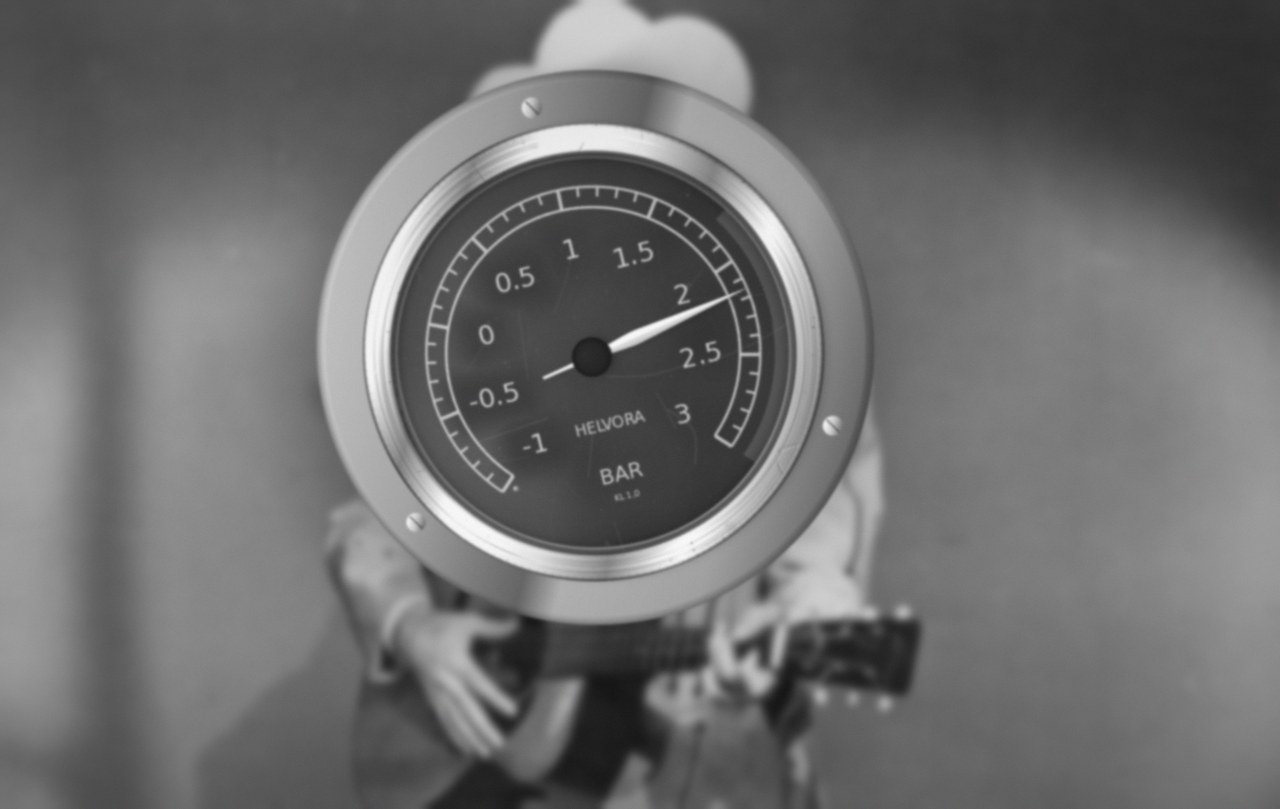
2.15 bar
